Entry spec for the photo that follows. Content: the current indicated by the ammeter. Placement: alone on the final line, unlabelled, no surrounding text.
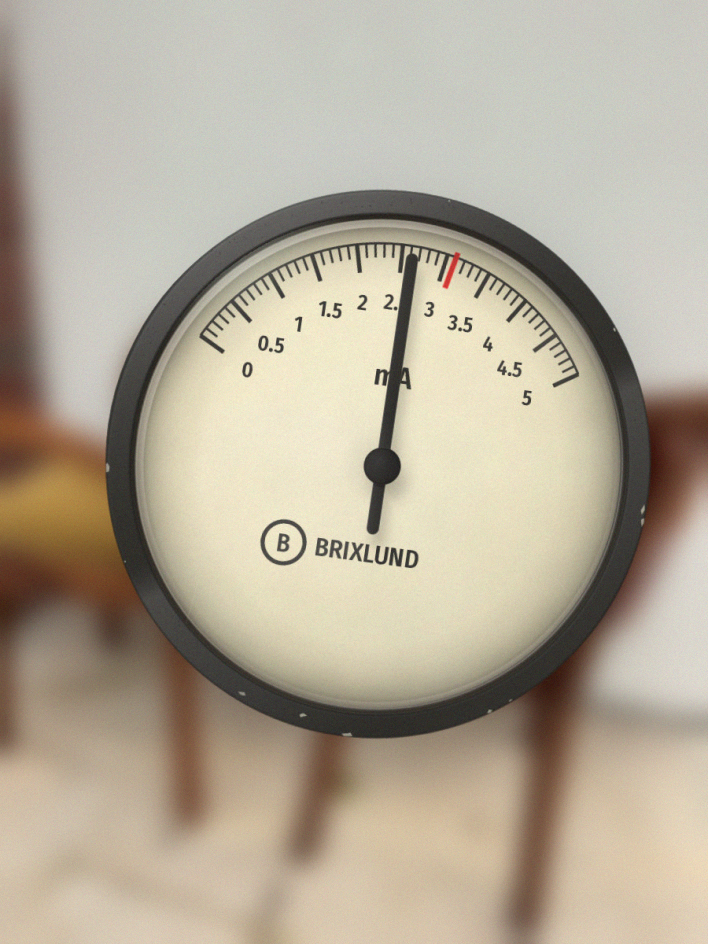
2.6 mA
